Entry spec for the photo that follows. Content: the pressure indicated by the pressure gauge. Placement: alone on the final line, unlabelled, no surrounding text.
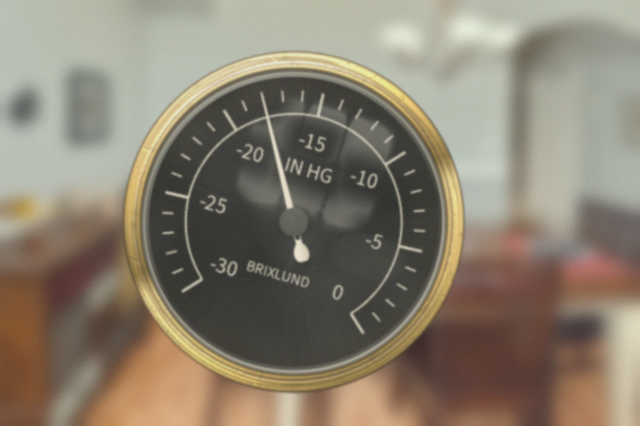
-18 inHg
